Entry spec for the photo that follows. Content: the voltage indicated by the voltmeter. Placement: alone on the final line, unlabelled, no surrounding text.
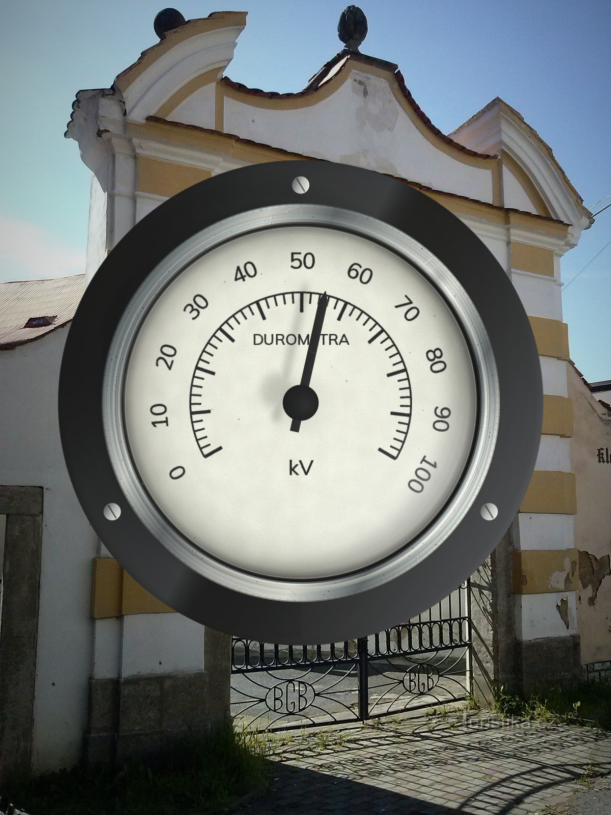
55 kV
